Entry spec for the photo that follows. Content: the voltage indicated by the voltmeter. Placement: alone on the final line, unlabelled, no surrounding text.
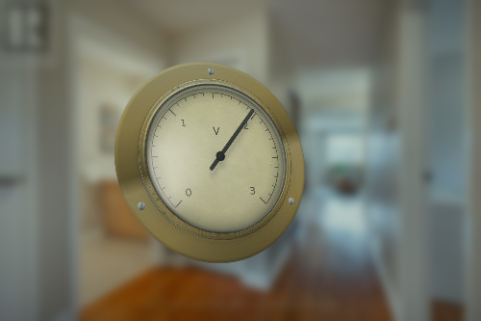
1.95 V
